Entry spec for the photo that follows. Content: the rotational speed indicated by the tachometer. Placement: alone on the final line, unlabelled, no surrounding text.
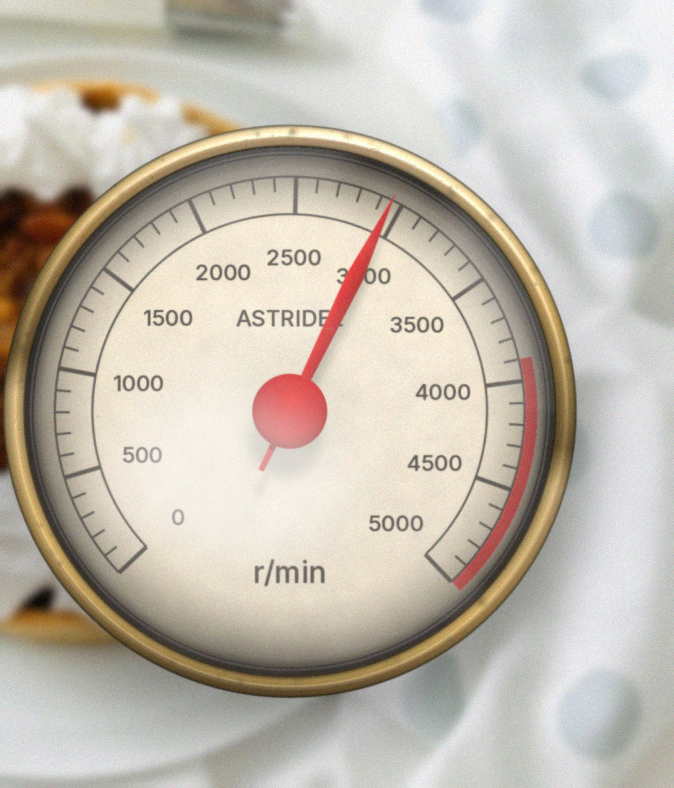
2950 rpm
